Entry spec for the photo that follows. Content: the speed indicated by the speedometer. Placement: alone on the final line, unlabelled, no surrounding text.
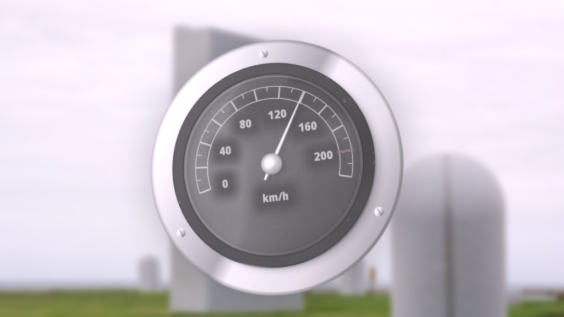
140 km/h
